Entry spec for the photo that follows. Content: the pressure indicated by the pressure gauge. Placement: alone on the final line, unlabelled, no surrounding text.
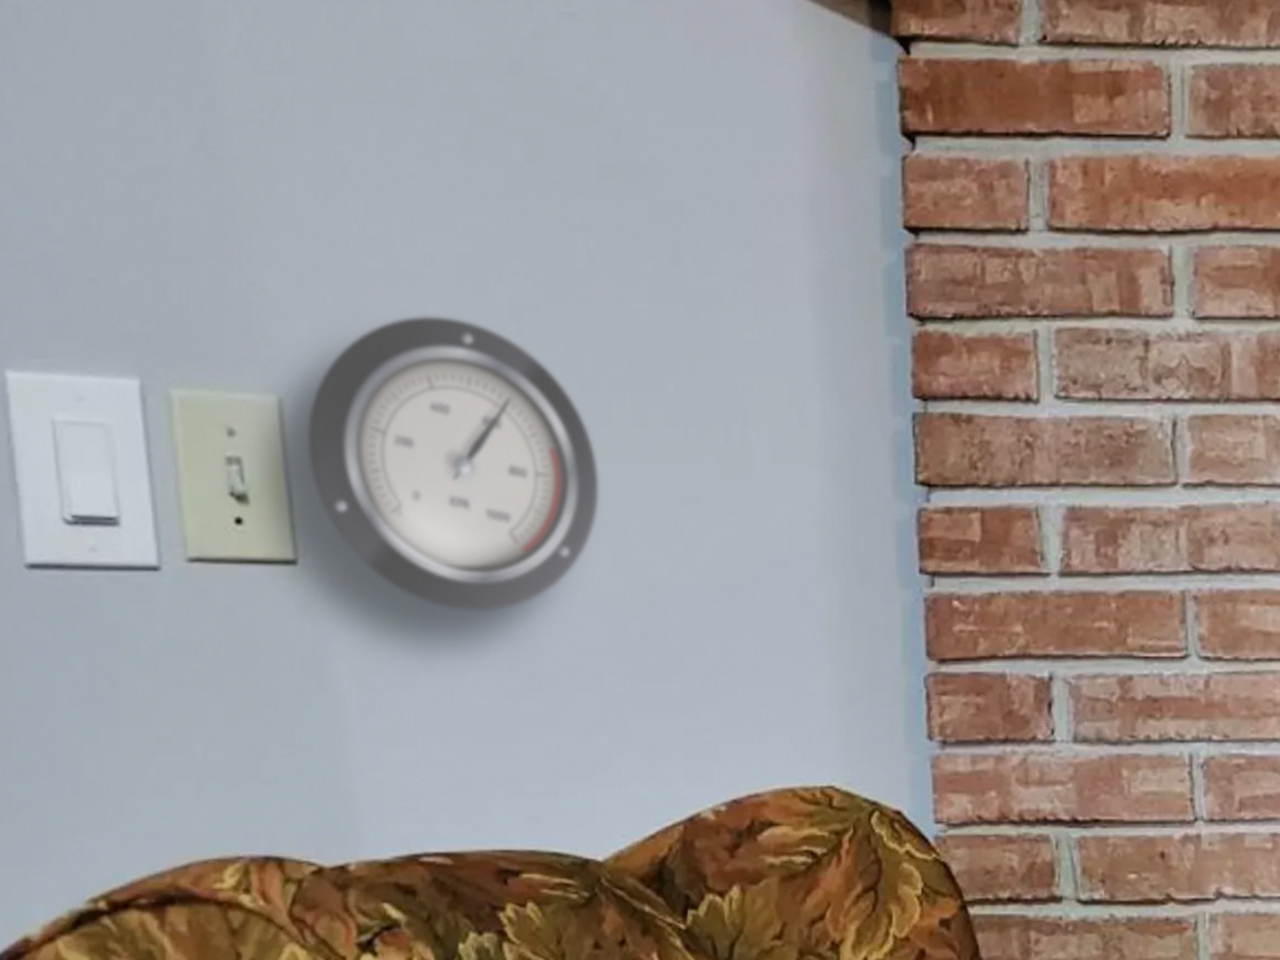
600 kPa
